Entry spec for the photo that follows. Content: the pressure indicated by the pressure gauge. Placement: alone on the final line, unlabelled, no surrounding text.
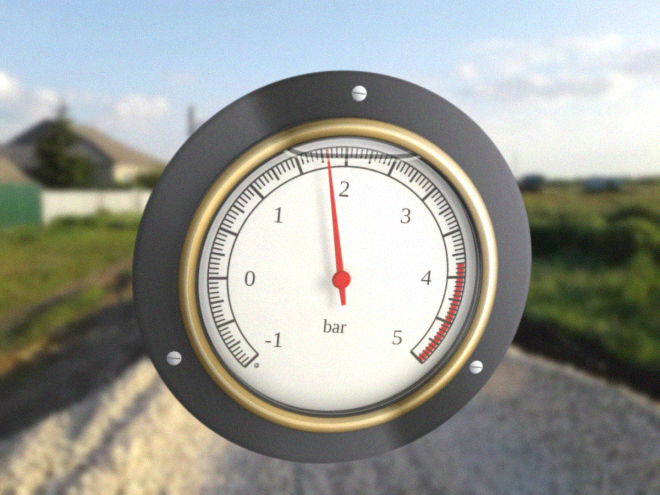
1.8 bar
